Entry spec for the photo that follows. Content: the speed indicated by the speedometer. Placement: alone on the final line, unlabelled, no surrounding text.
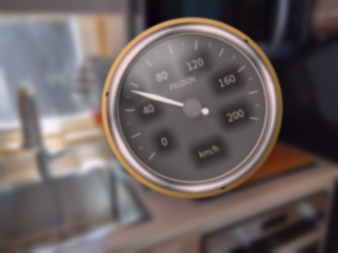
55 km/h
